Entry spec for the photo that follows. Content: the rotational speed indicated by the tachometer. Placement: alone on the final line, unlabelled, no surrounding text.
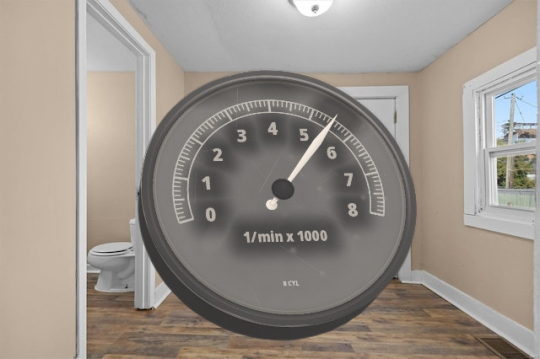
5500 rpm
